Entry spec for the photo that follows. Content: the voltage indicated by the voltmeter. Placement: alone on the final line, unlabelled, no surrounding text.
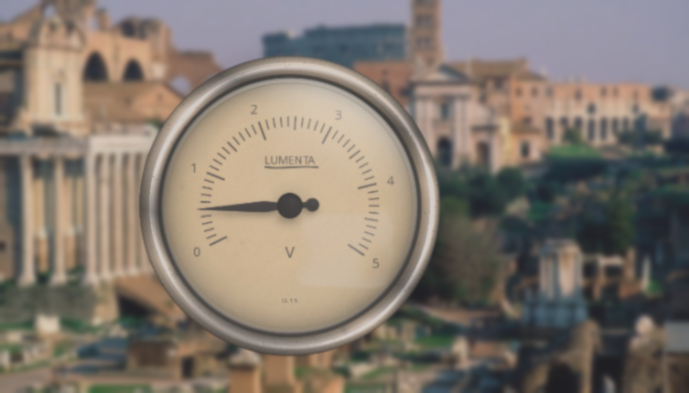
0.5 V
